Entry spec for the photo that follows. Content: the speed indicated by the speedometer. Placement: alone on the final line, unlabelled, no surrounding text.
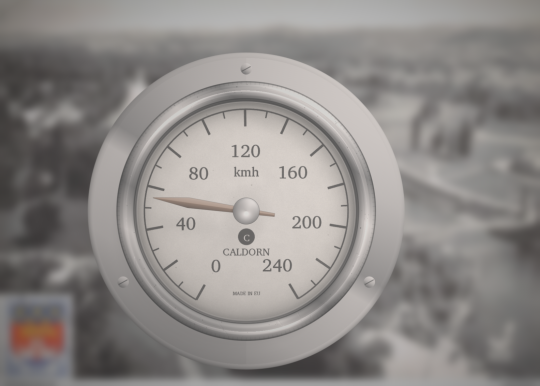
55 km/h
